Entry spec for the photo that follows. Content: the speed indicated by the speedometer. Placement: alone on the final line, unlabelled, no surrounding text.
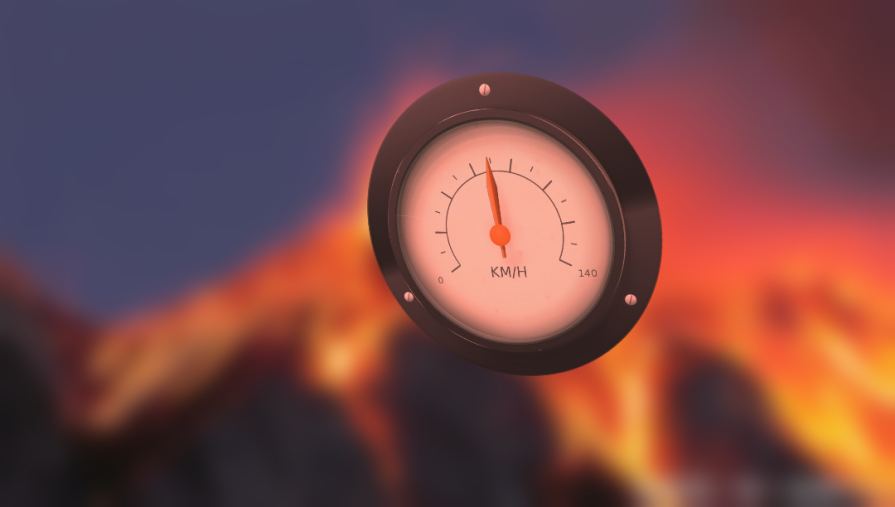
70 km/h
